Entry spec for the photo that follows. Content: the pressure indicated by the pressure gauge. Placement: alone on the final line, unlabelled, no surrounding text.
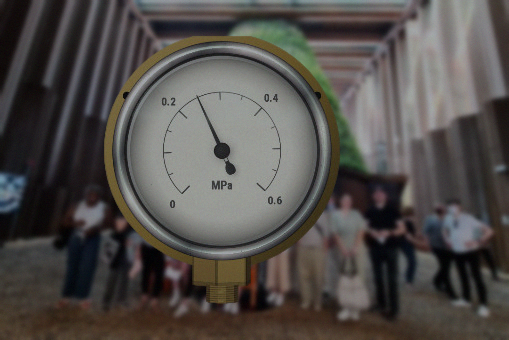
0.25 MPa
